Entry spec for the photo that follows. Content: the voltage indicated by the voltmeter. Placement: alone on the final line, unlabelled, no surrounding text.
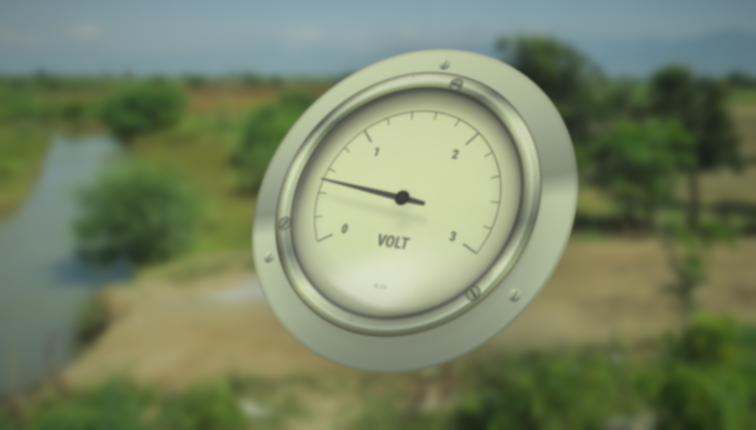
0.5 V
